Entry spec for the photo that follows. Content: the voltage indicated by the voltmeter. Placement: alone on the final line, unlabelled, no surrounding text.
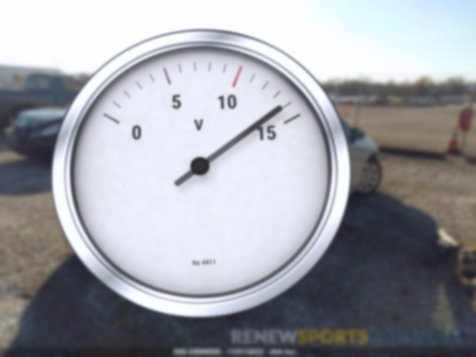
14 V
